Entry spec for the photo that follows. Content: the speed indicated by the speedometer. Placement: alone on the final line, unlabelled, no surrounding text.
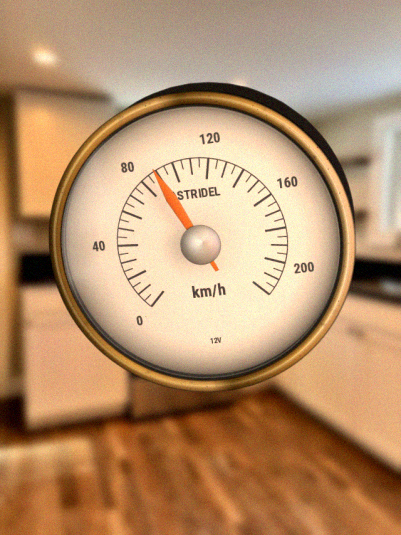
90 km/h
